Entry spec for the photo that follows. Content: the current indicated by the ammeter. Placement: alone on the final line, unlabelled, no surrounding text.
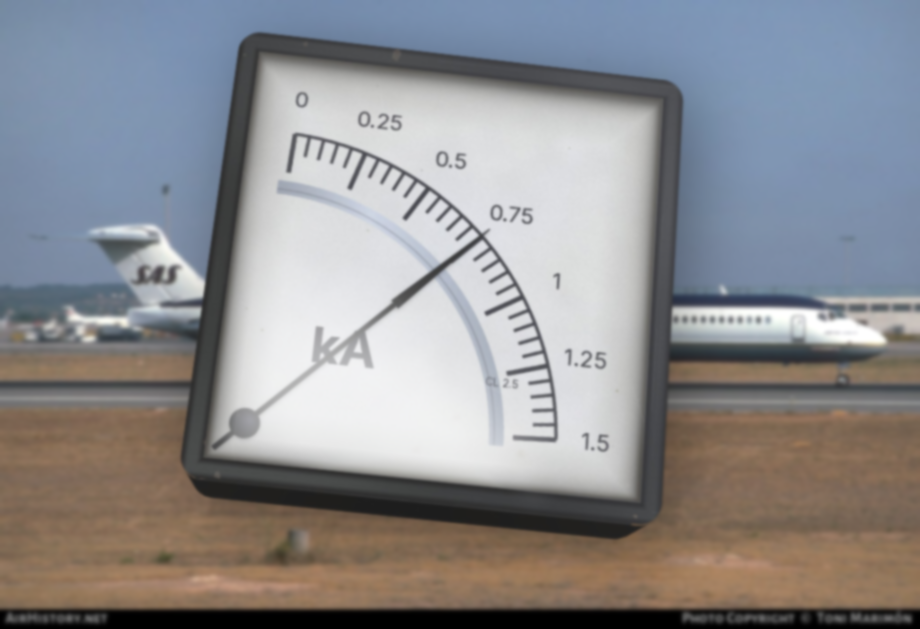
0.75 kA
